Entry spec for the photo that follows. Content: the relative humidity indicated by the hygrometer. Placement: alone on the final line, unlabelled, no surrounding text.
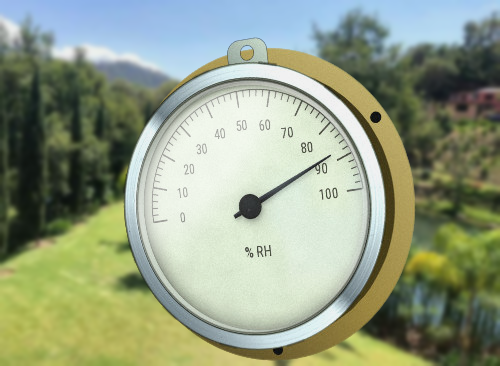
88 %
